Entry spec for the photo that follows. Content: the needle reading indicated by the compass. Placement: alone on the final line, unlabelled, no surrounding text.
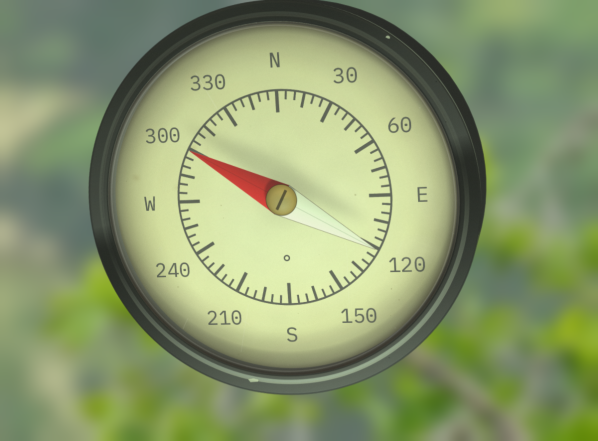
300 °
